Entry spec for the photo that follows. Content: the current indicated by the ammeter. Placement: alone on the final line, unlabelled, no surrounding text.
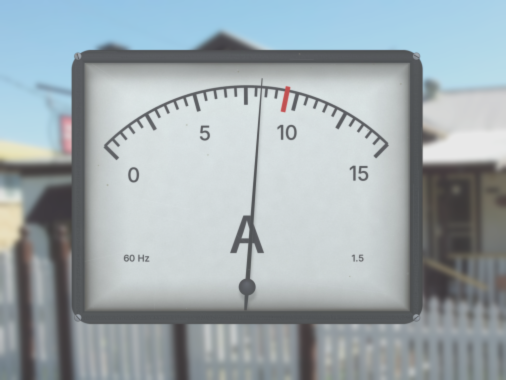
8.25 A
